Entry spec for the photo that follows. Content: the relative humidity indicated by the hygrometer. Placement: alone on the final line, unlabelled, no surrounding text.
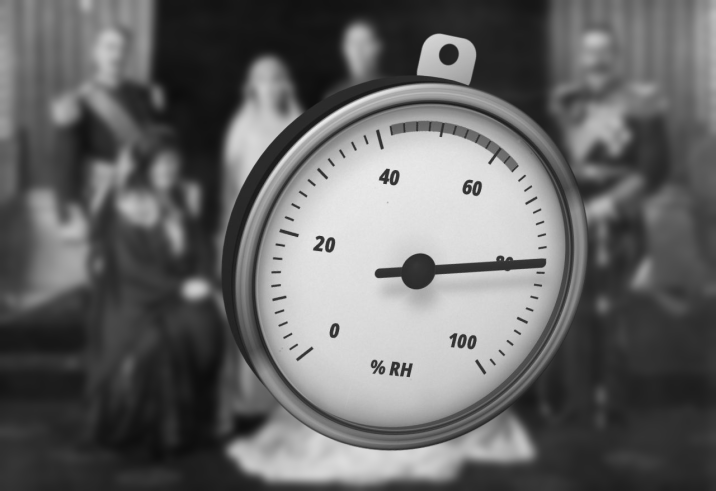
80 %
